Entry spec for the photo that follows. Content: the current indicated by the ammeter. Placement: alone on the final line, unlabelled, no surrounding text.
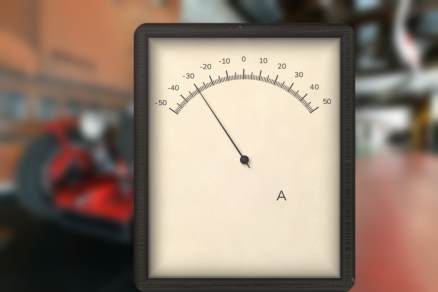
-30 A
